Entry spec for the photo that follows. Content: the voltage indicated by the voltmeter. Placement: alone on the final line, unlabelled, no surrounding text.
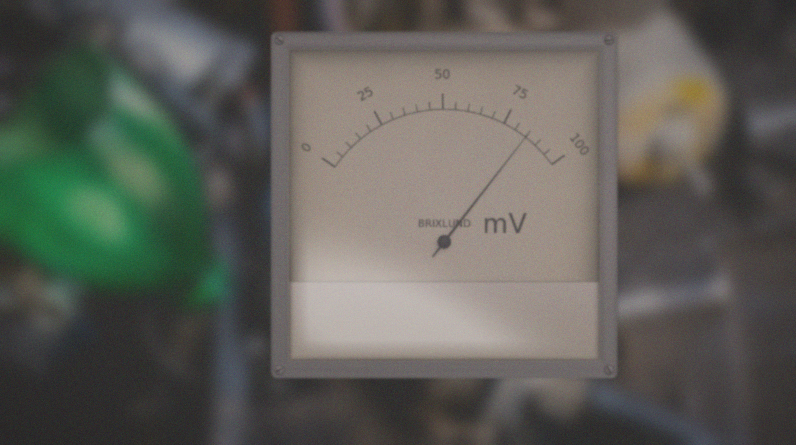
85 mV
